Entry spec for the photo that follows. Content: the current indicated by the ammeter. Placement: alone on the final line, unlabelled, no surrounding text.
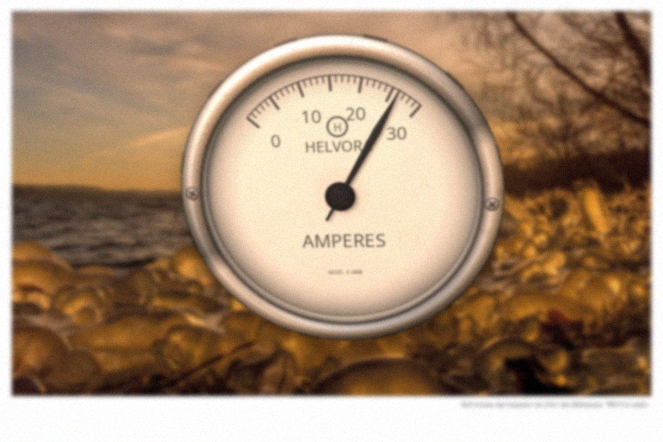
26 A
